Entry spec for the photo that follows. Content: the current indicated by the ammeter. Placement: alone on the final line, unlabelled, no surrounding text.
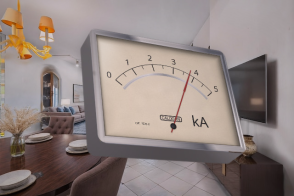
3.75 kA
